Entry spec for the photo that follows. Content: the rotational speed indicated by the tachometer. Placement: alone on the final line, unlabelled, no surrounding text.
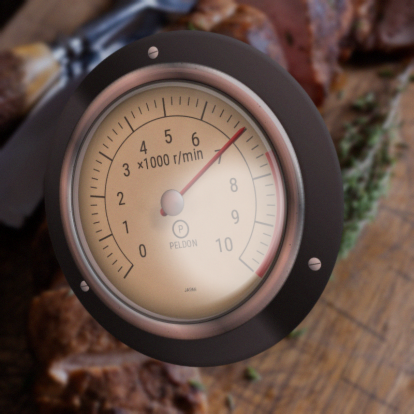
7000 rpm
